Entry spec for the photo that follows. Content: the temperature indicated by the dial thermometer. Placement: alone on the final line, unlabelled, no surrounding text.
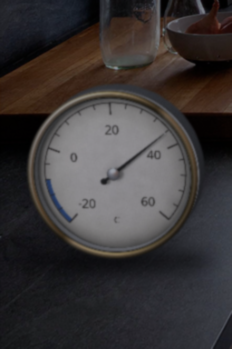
36 °C
